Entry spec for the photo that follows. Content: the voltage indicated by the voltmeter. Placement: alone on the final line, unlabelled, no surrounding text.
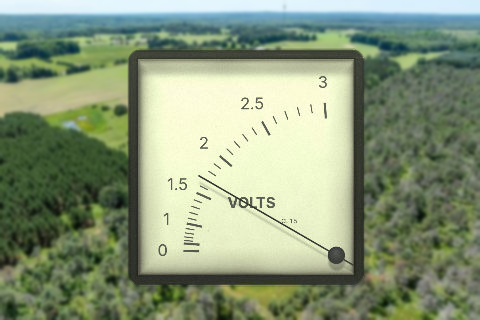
1.7 V
